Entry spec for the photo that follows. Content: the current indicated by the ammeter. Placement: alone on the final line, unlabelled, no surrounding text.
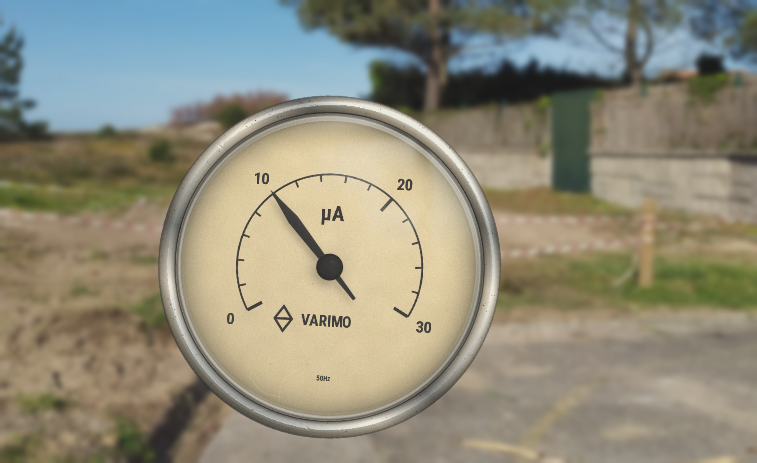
10 µA
